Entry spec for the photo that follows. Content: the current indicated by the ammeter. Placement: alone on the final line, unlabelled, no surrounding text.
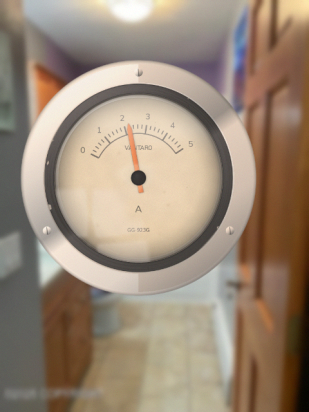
2.2 A
